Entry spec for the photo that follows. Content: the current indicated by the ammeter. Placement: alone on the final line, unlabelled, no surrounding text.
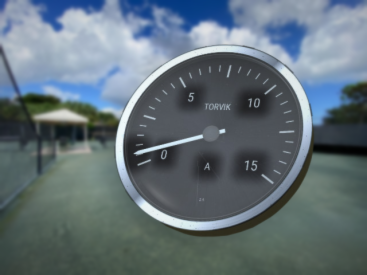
0.5 A
